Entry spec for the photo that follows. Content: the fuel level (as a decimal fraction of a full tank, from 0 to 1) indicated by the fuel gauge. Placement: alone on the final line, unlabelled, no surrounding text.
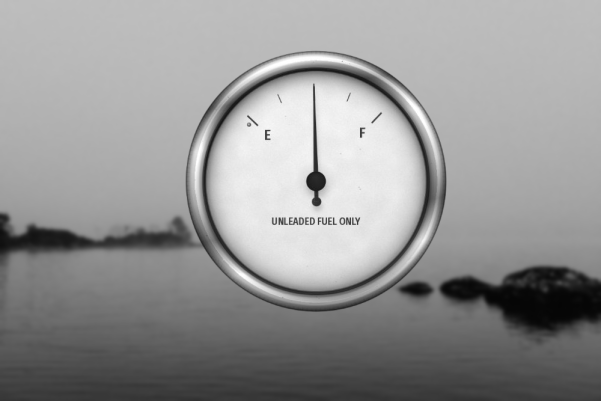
0.5
